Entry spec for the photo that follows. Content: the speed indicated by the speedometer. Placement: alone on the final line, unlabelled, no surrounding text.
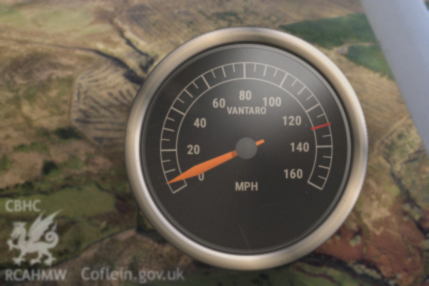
5 mph
